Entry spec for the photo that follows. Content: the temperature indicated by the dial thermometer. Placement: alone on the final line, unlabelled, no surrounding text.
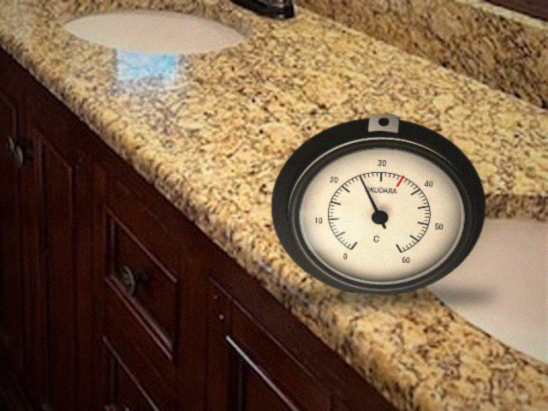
25 °C
